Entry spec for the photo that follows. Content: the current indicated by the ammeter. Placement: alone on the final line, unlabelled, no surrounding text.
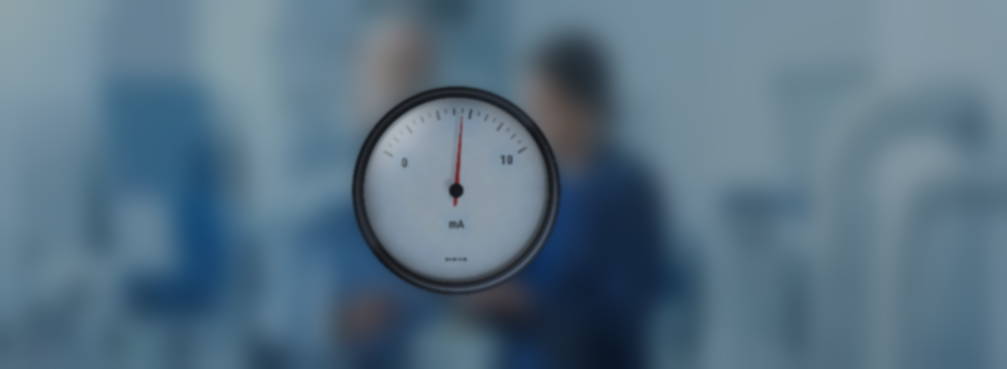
5.5 mA
